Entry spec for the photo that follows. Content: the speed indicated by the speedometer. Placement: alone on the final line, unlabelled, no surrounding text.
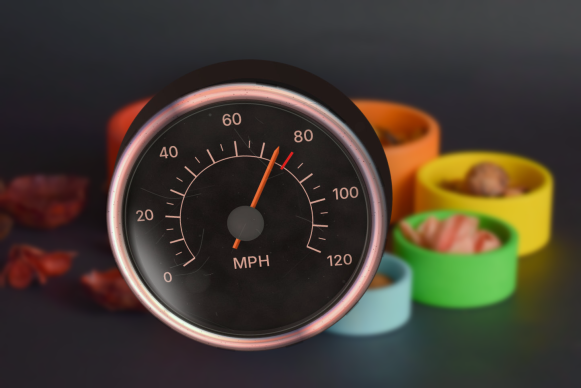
75 mph
